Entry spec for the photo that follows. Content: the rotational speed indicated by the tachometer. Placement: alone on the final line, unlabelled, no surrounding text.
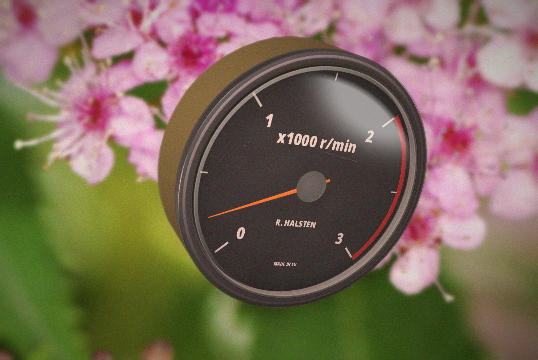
250 rpm
